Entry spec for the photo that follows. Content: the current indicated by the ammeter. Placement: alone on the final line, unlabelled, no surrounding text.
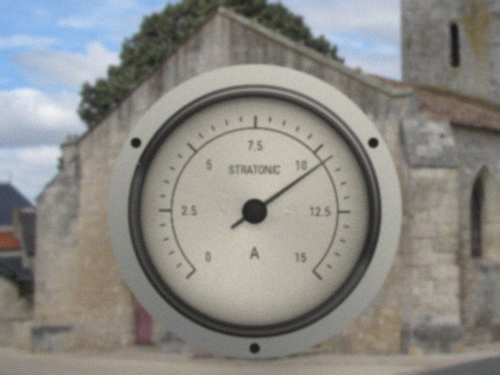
10.5 A
